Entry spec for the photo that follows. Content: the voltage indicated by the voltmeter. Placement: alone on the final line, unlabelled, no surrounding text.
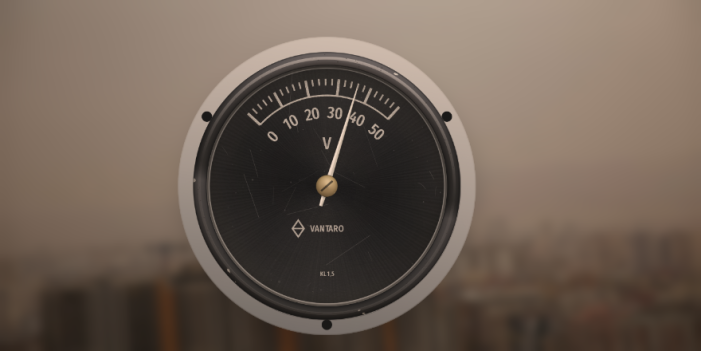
36 V
